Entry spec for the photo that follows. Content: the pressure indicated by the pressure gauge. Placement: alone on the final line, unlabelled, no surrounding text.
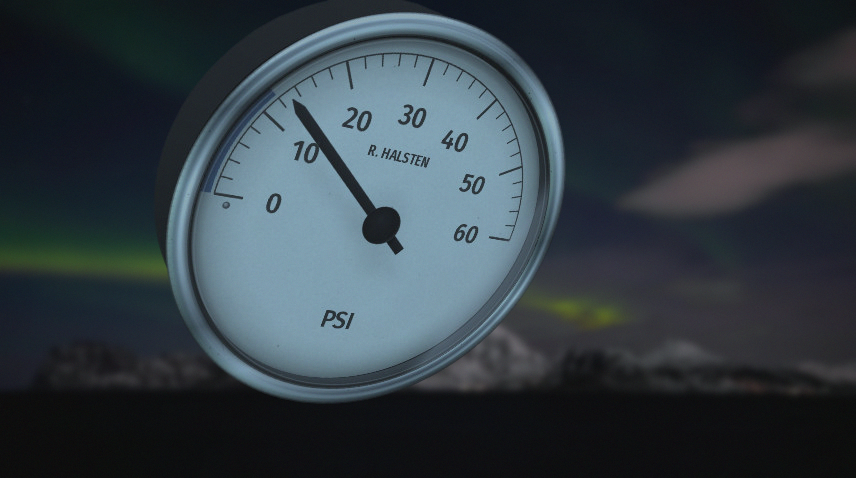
13 psi
